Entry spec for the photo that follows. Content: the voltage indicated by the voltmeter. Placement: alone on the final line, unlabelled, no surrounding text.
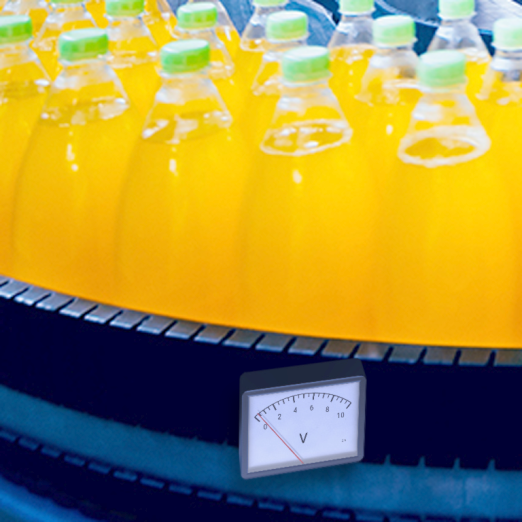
0.5 V
